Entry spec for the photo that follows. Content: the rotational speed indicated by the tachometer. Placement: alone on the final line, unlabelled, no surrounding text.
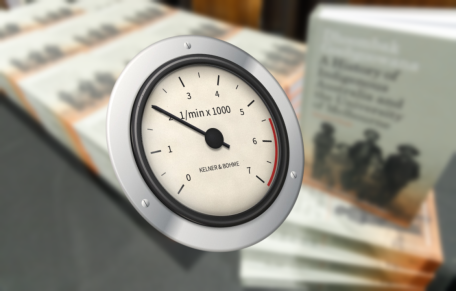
2000 rpm
